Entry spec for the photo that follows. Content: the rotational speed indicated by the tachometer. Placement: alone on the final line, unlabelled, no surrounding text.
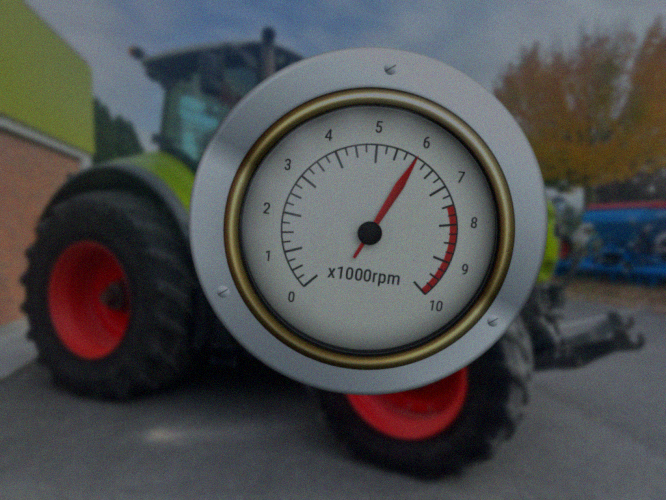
6000 rpm
